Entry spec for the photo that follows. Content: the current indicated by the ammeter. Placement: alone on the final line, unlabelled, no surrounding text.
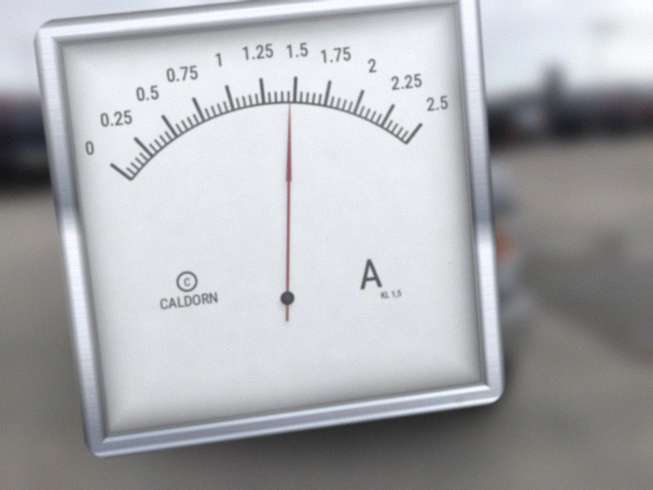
1.45 A
